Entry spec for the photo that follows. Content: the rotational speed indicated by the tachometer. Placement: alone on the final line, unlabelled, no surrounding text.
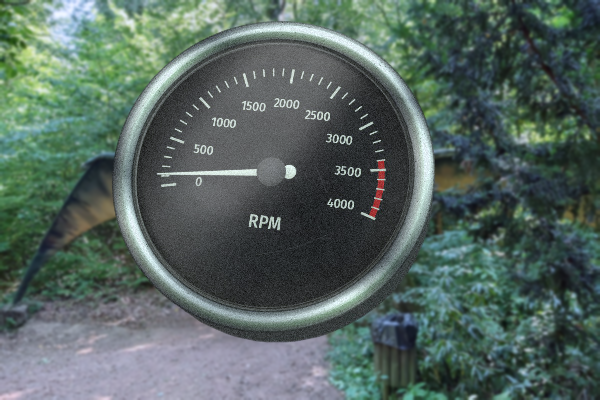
100 rpm
